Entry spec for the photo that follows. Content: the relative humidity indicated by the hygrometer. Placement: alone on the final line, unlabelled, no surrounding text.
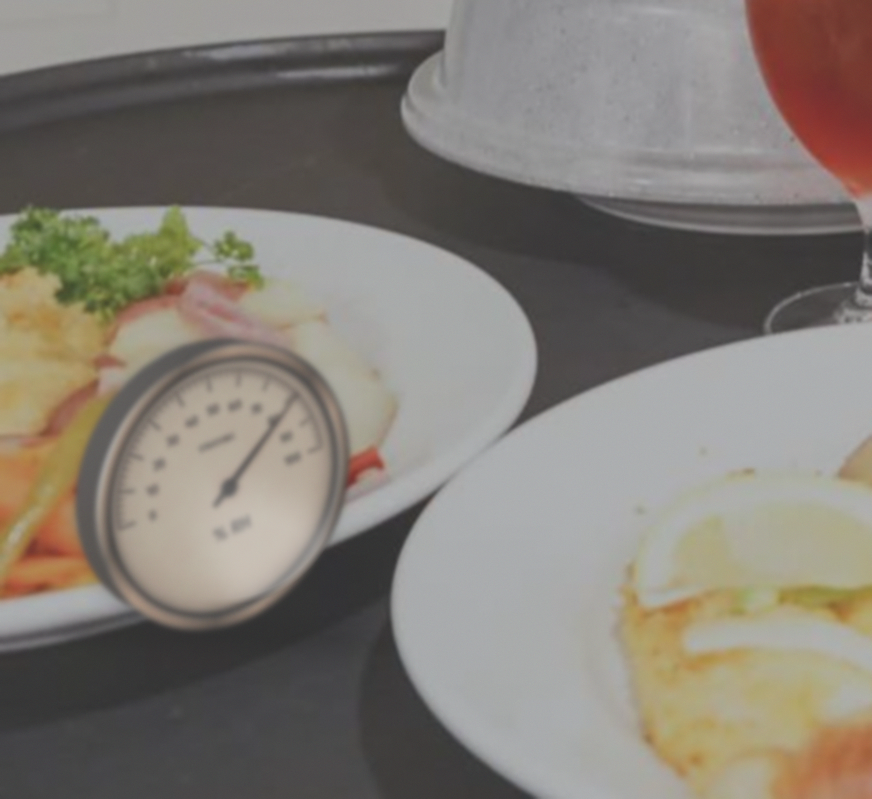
80 %
